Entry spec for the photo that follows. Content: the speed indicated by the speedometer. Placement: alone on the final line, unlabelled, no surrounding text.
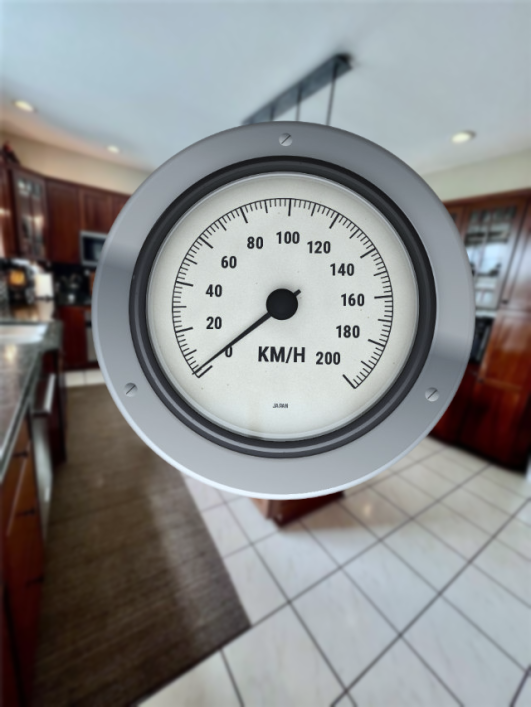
2 km/h
